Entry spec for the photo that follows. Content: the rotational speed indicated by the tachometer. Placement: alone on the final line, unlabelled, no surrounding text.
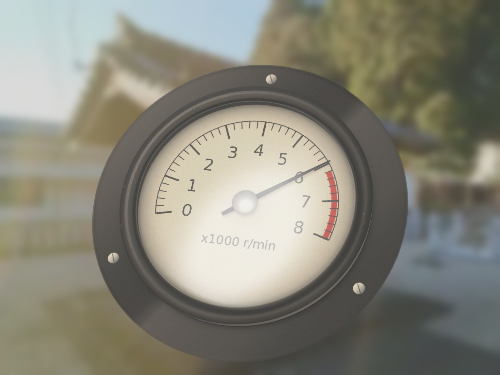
6000 rpm
